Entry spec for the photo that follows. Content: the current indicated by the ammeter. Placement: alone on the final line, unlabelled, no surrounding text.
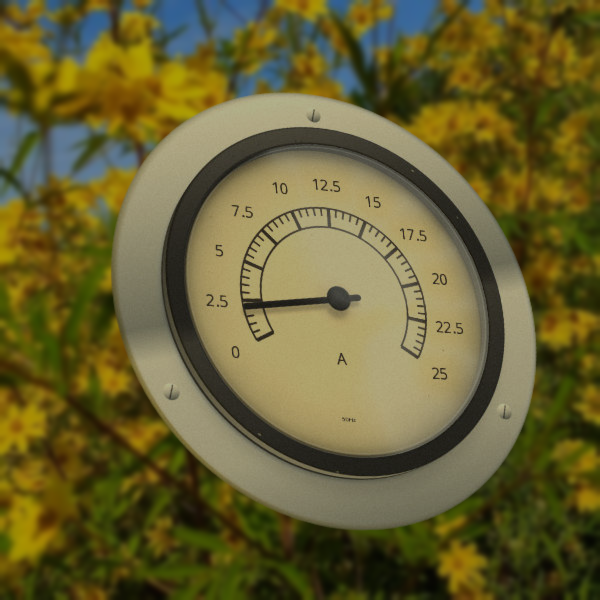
2 A
